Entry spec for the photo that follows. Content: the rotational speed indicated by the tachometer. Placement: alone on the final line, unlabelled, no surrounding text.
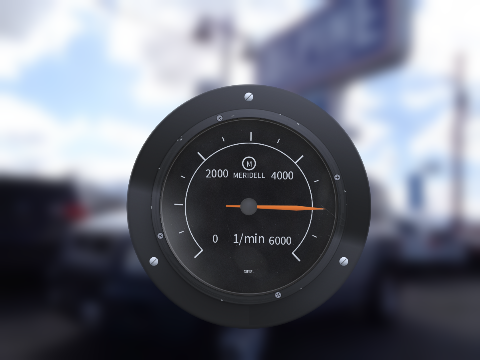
5000 rpm
